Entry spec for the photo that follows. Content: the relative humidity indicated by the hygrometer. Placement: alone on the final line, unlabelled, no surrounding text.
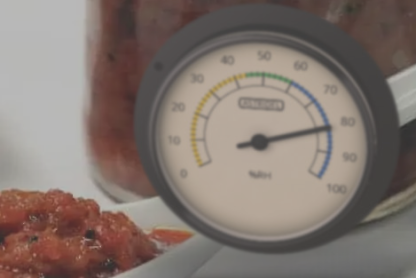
80 %
